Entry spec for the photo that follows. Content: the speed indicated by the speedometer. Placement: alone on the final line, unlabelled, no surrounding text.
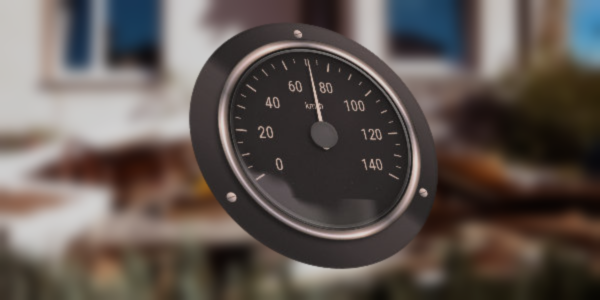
70 km/h
